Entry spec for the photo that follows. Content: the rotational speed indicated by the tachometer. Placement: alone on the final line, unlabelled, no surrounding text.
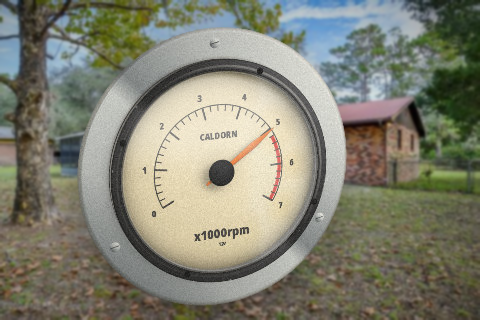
5000 rpm
